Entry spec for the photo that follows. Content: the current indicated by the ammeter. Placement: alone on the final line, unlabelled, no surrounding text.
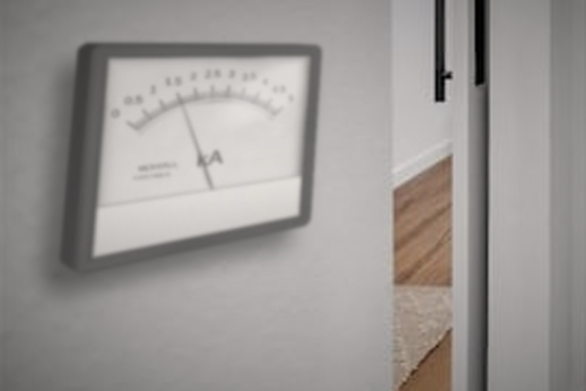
1.5 kA
